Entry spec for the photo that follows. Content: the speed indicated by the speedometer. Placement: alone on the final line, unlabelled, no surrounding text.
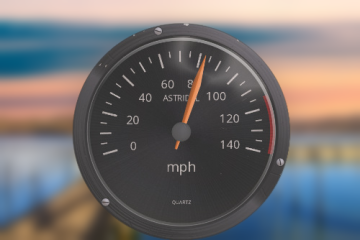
82.5 mph
